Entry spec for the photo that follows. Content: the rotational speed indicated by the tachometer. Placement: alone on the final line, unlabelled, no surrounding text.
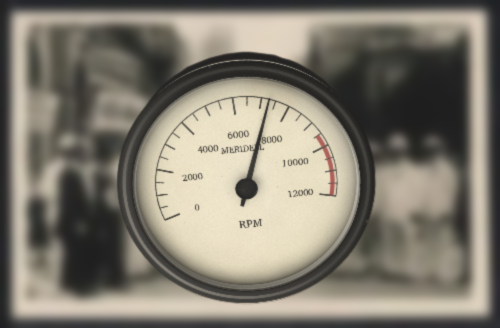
7250 rpm
